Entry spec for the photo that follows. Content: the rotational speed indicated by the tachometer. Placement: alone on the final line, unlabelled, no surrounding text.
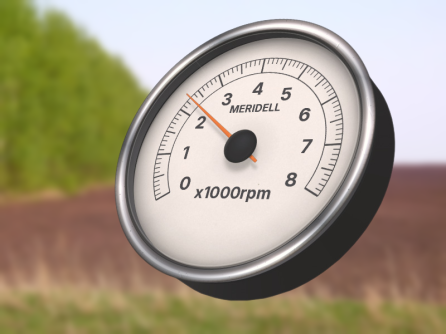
2300 rpm
